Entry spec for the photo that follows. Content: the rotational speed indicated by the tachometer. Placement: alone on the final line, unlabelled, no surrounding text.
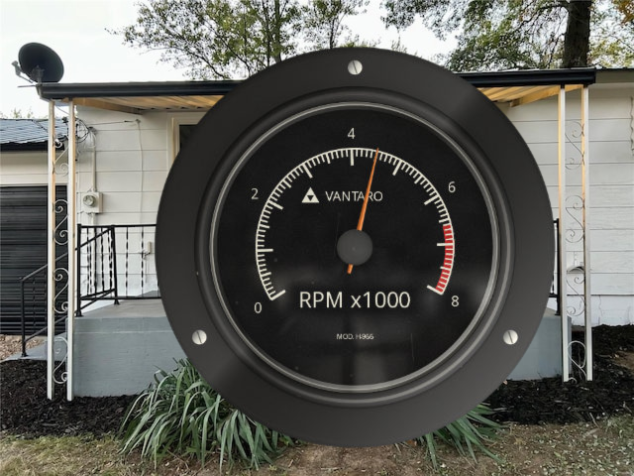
4500 rpm
